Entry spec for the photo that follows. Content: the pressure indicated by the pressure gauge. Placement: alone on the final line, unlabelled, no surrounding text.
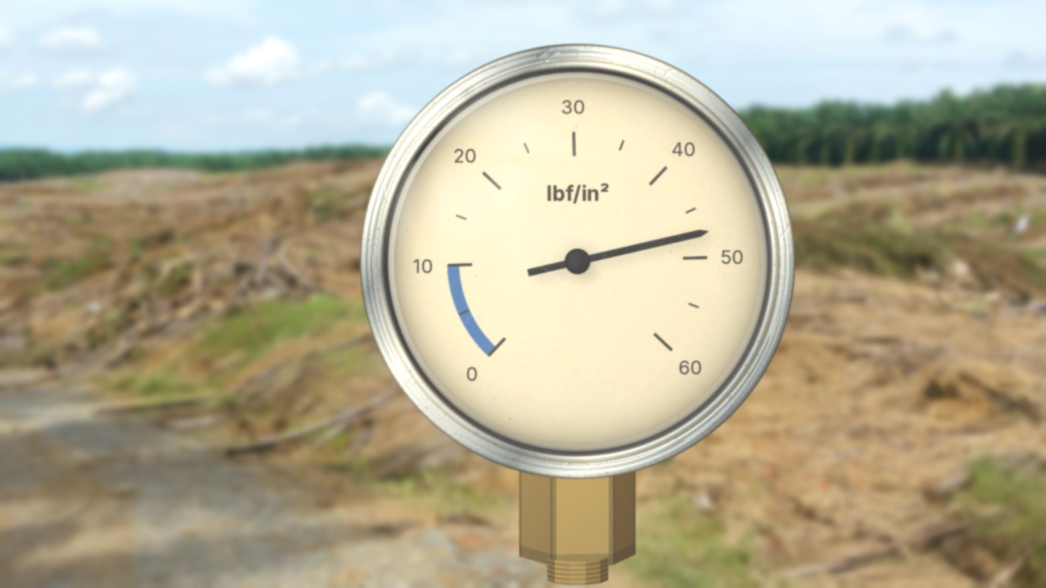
47.5 psi
